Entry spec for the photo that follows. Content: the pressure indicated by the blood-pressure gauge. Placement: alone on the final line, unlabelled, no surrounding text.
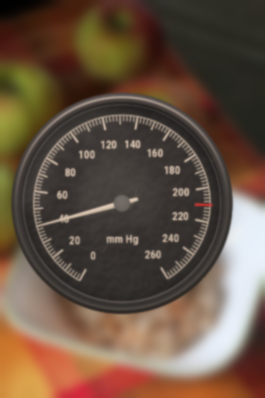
40 mmHg
